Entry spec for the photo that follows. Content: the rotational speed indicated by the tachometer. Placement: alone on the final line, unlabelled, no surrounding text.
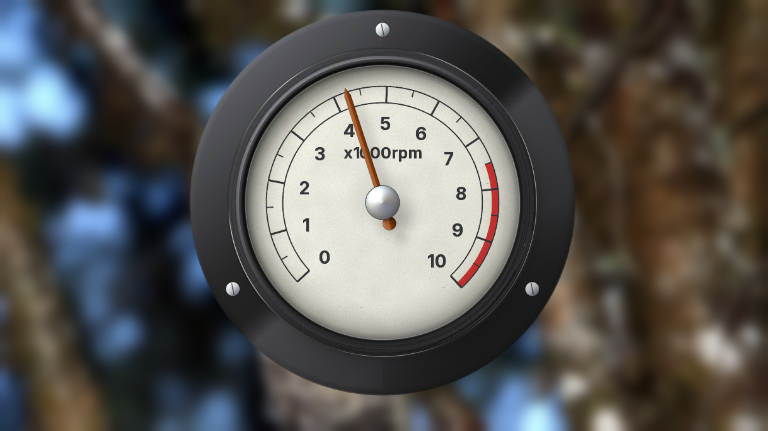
4250 rpm
